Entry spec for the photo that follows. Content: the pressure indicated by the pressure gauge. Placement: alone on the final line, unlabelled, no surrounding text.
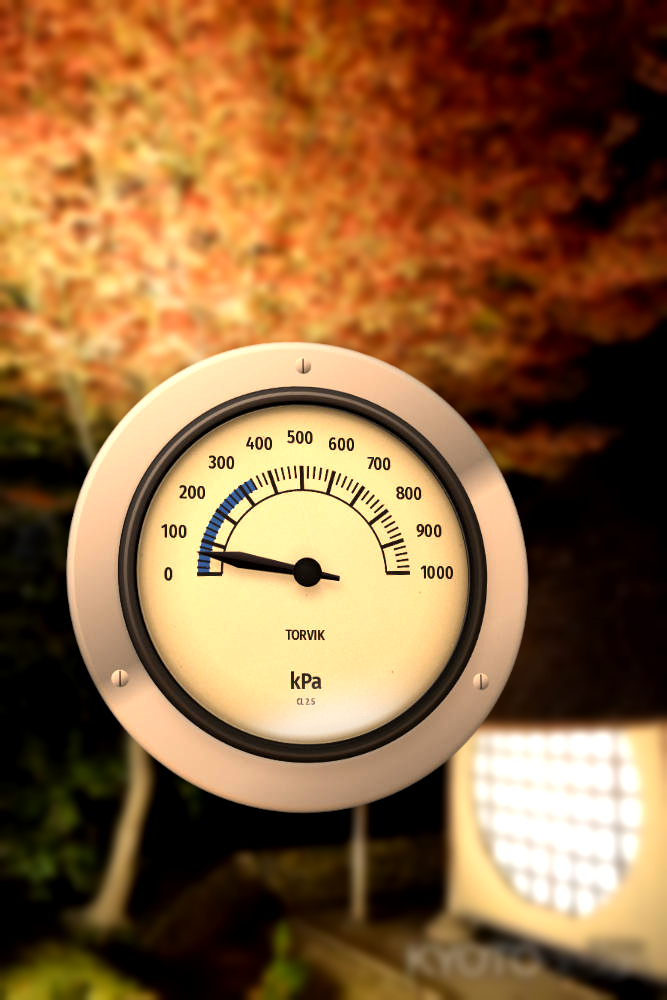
60 kPa
